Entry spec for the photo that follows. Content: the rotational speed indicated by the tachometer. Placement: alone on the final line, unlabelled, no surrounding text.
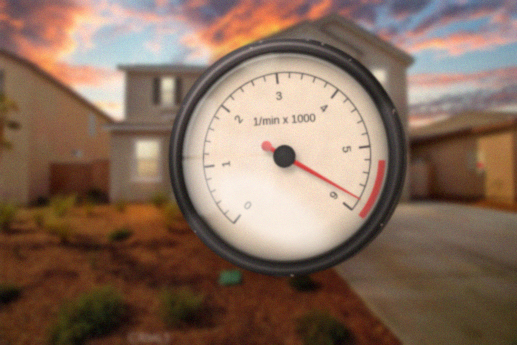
5800 rpm
